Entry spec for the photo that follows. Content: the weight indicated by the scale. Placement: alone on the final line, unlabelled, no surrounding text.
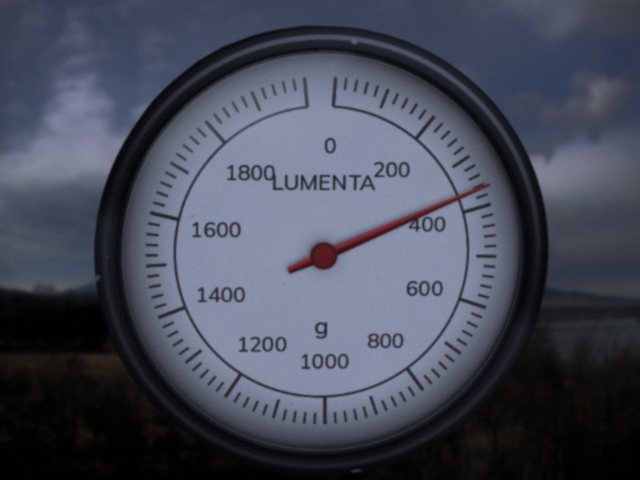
360 g
